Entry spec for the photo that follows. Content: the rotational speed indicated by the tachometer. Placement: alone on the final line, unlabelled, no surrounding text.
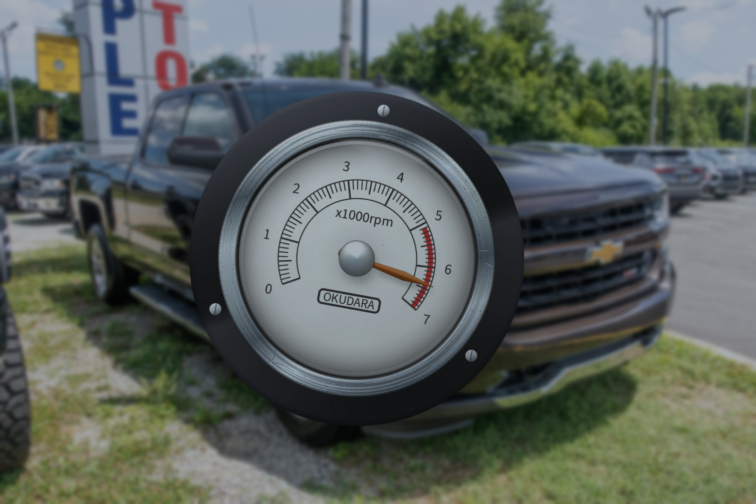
6400 rpm
